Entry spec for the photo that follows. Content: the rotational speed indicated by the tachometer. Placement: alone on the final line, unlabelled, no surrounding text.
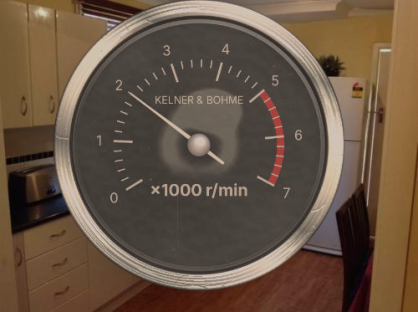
2000 rpm
